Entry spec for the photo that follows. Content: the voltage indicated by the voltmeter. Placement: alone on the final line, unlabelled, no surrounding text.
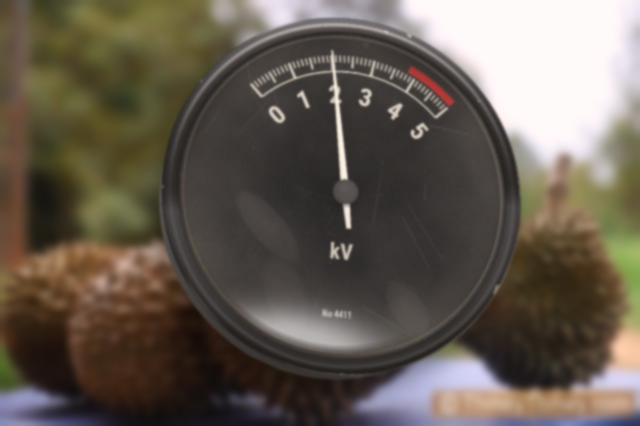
2 kV
